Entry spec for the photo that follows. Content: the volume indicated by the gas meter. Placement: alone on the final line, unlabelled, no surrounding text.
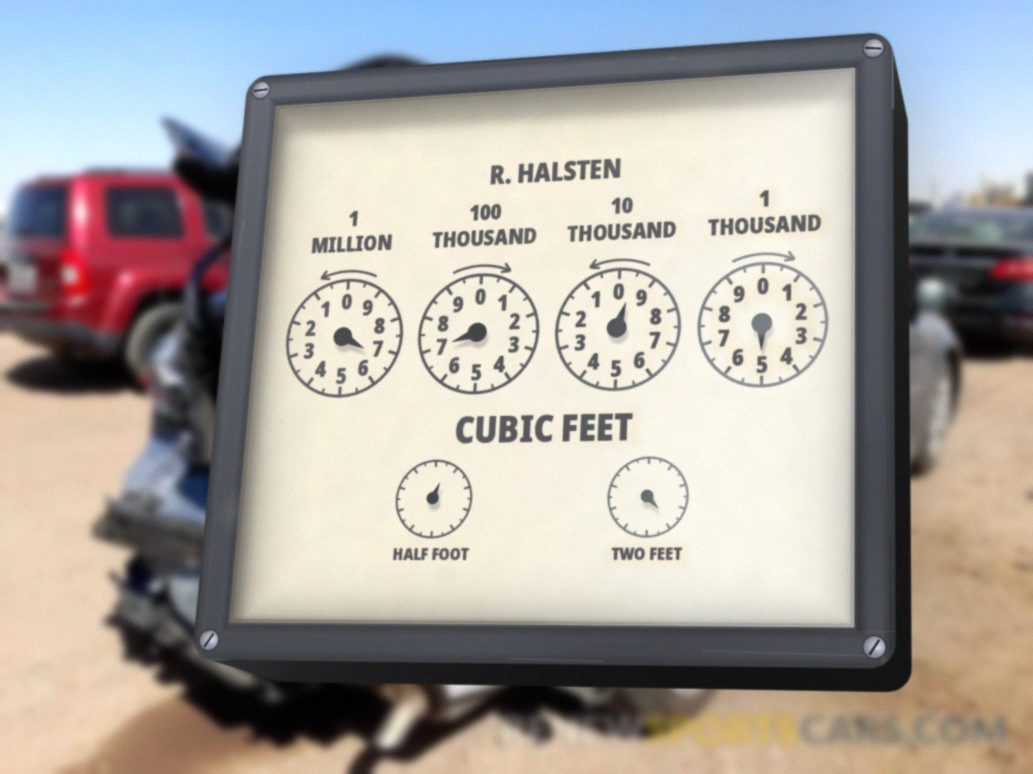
669500 ft³
